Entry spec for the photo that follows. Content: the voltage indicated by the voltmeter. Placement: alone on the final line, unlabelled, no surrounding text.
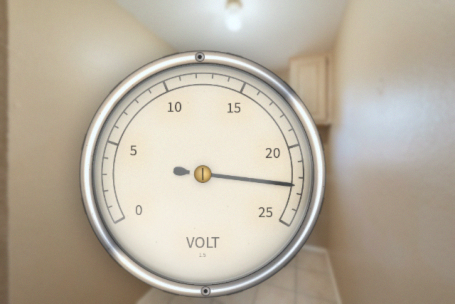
22.5 V
